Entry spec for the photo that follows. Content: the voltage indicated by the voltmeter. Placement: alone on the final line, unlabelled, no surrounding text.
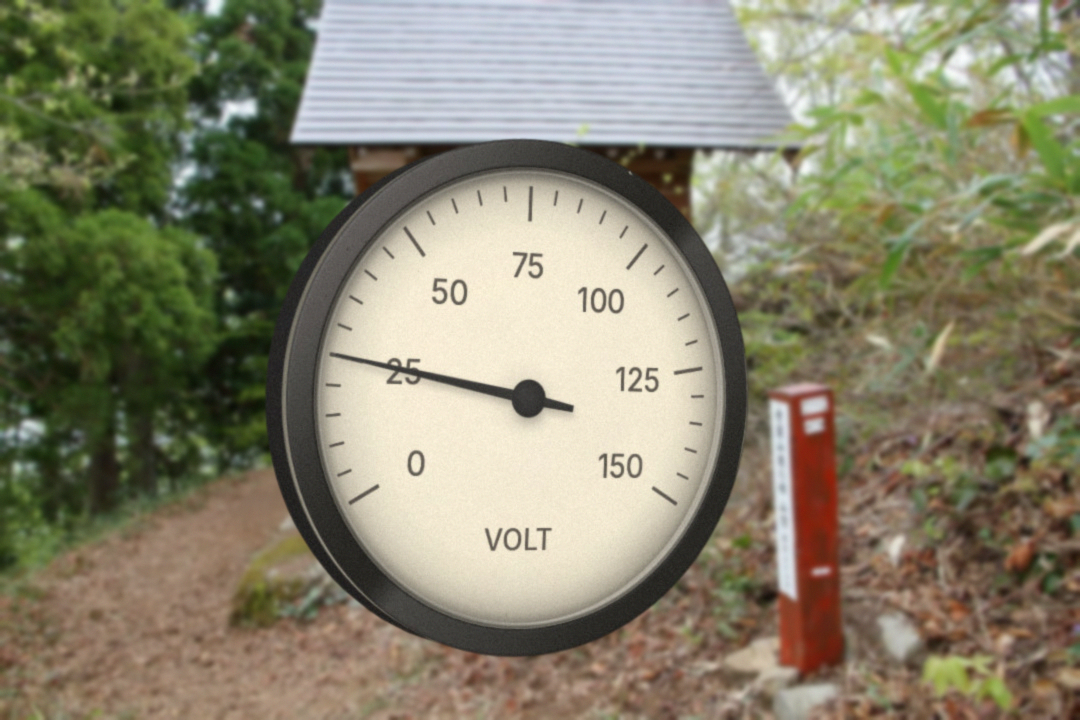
25 V
